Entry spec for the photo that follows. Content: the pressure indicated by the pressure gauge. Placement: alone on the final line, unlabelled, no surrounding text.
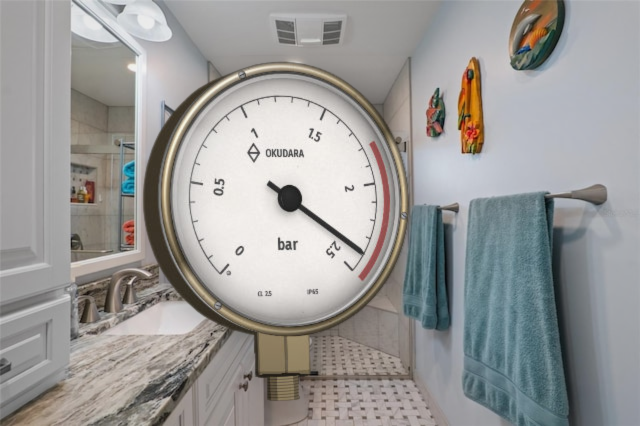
2.4 bar
